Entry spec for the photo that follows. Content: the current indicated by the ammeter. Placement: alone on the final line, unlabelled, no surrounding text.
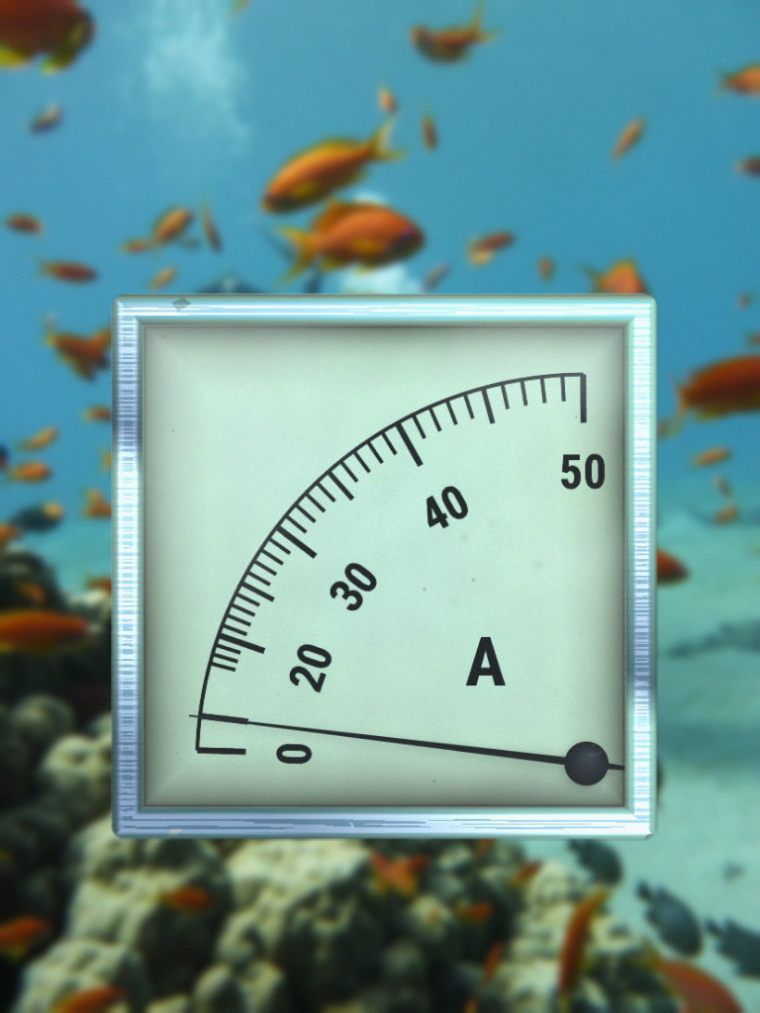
10 A
